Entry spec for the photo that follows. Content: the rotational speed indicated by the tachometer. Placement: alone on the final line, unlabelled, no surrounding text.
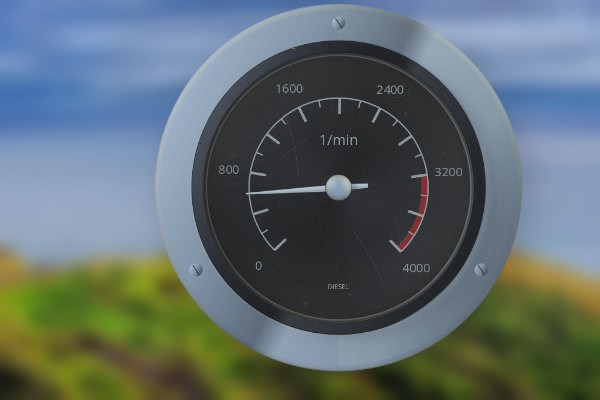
600 rpm
